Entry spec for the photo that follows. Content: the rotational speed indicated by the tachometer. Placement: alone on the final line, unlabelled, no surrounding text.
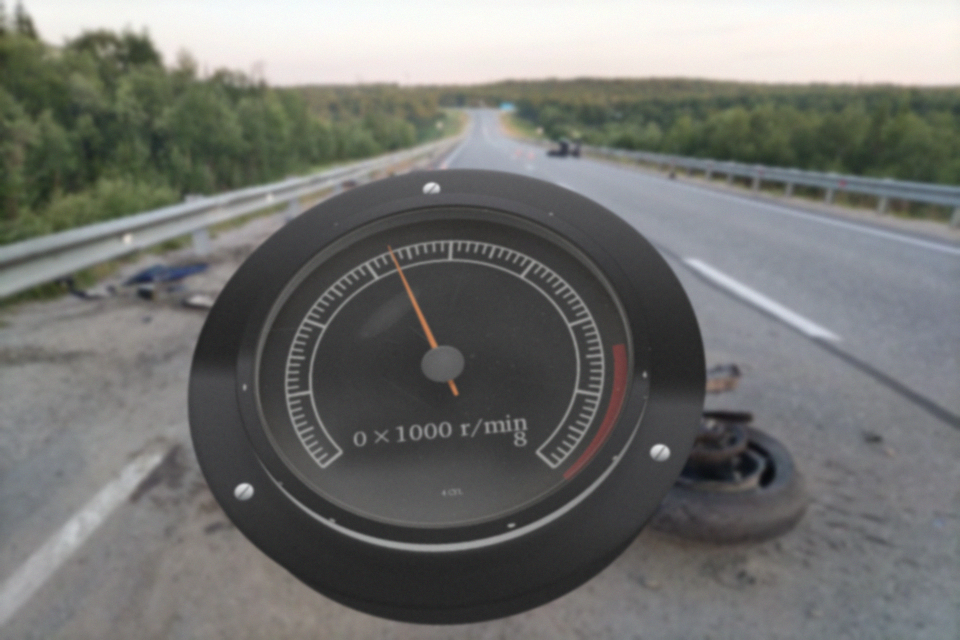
3300 rpm
